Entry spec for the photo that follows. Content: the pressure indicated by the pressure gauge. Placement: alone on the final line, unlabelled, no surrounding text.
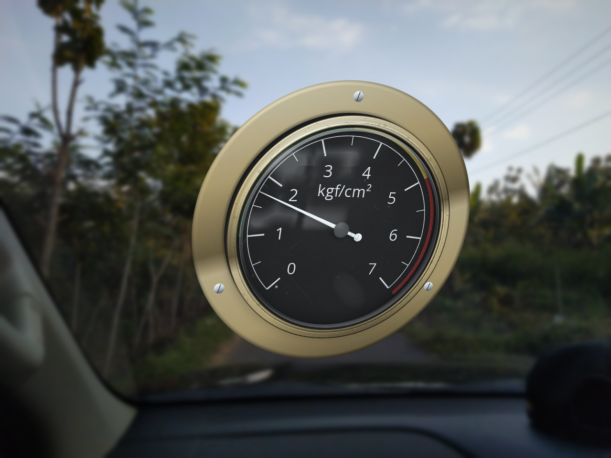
1.75 kg/cm²
